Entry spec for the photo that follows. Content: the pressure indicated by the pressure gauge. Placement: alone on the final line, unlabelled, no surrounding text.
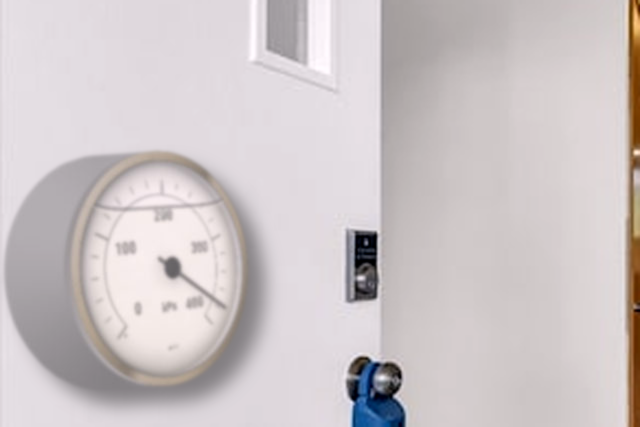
380 kPa
